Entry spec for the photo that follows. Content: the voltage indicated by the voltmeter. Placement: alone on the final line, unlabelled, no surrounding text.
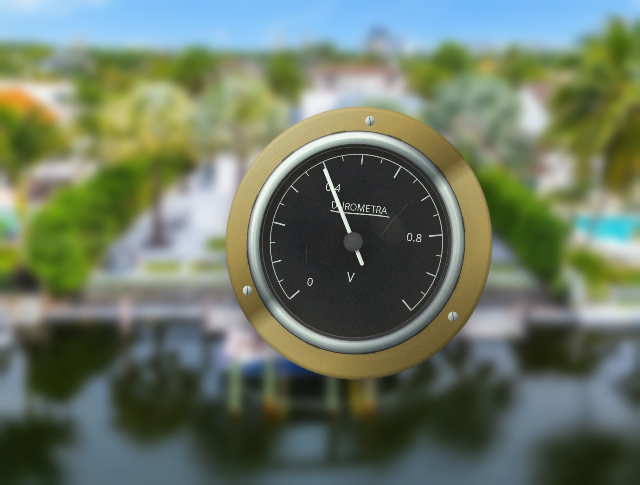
0.4 V
